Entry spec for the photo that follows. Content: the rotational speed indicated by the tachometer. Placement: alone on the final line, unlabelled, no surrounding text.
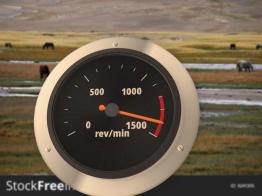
1400 rpm
